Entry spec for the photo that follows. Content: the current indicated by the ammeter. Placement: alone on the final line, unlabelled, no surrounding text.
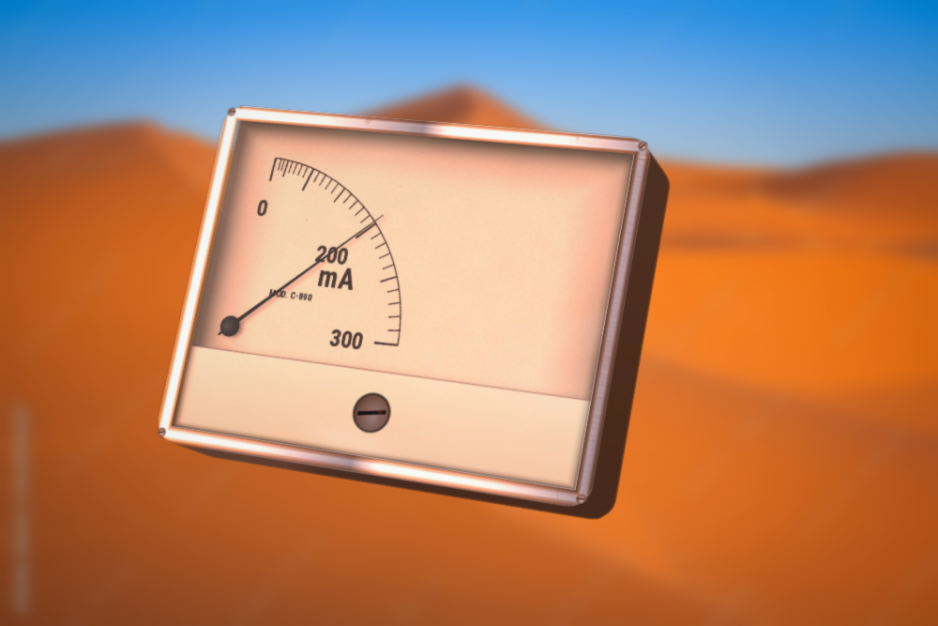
200 mA
